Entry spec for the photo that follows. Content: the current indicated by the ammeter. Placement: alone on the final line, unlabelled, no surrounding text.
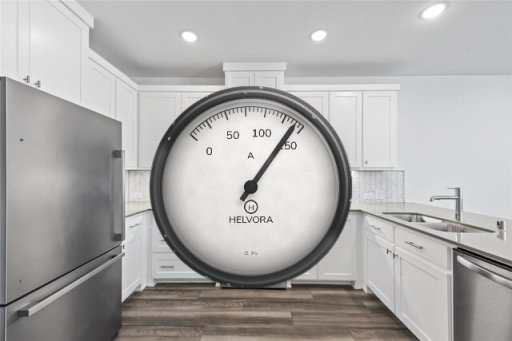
140 A
